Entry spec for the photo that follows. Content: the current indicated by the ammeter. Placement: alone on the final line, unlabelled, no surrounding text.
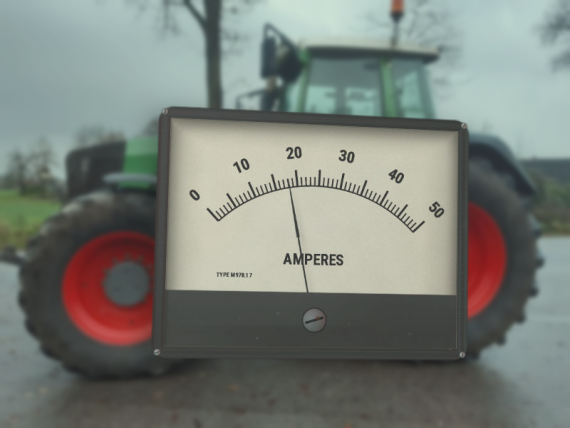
18 A
